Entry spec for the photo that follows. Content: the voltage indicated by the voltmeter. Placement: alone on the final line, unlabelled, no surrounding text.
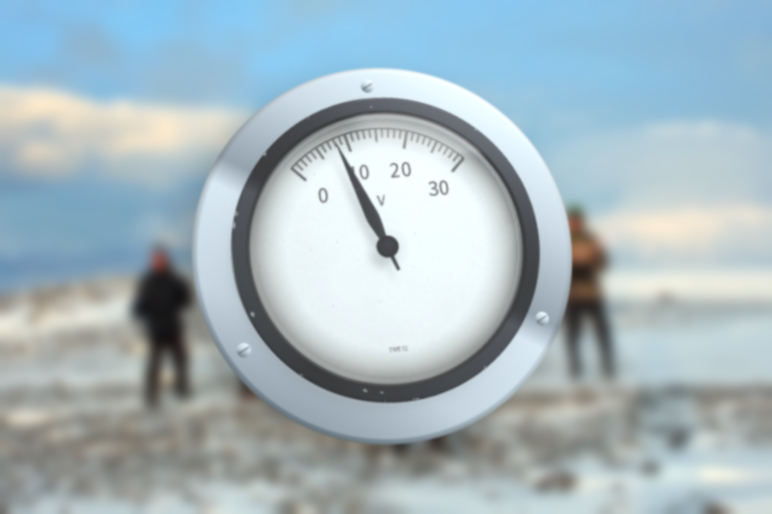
8 V
